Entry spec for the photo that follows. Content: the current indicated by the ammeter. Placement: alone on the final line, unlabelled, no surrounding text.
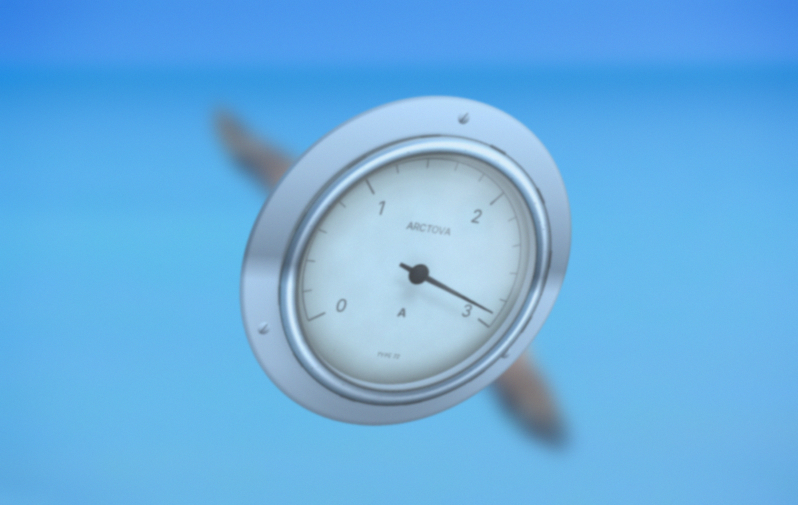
2.9 A
